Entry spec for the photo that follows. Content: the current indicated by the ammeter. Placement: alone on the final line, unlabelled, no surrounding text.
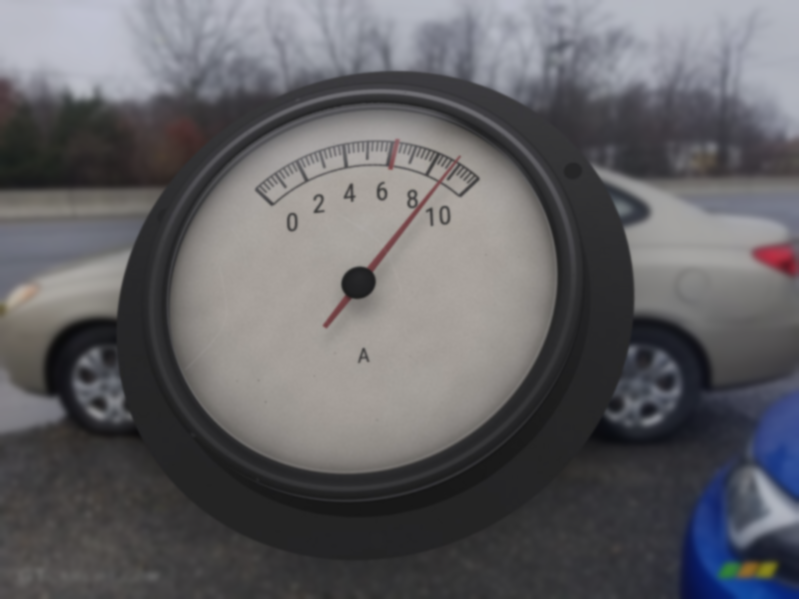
9 A
